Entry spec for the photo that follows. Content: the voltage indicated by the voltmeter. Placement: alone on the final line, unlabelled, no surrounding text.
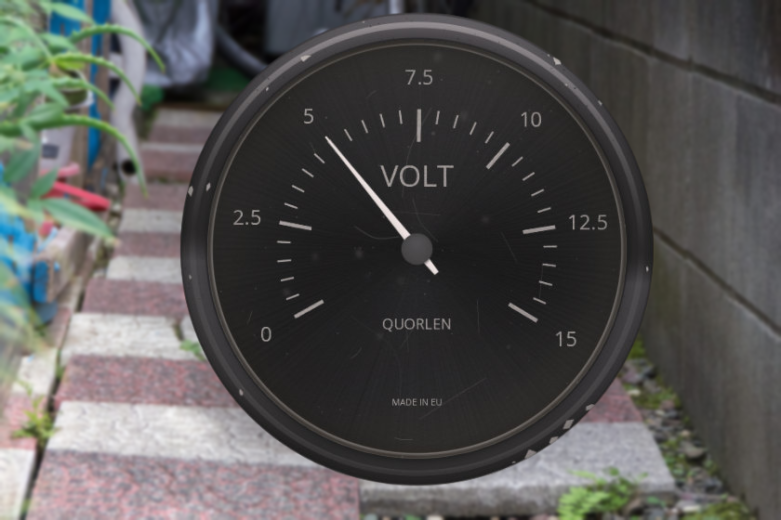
5 V
